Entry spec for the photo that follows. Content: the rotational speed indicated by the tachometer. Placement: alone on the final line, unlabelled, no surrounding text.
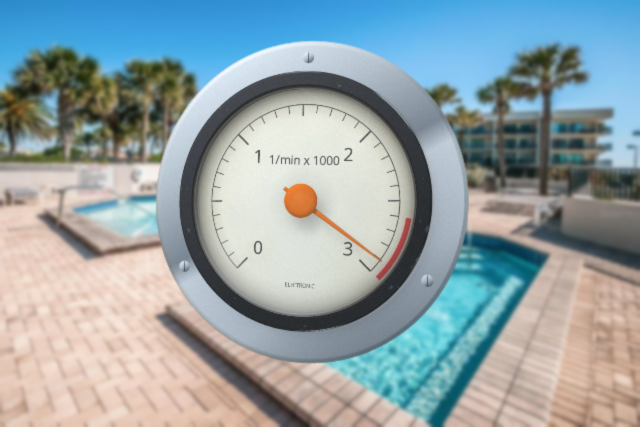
2900 rpm
